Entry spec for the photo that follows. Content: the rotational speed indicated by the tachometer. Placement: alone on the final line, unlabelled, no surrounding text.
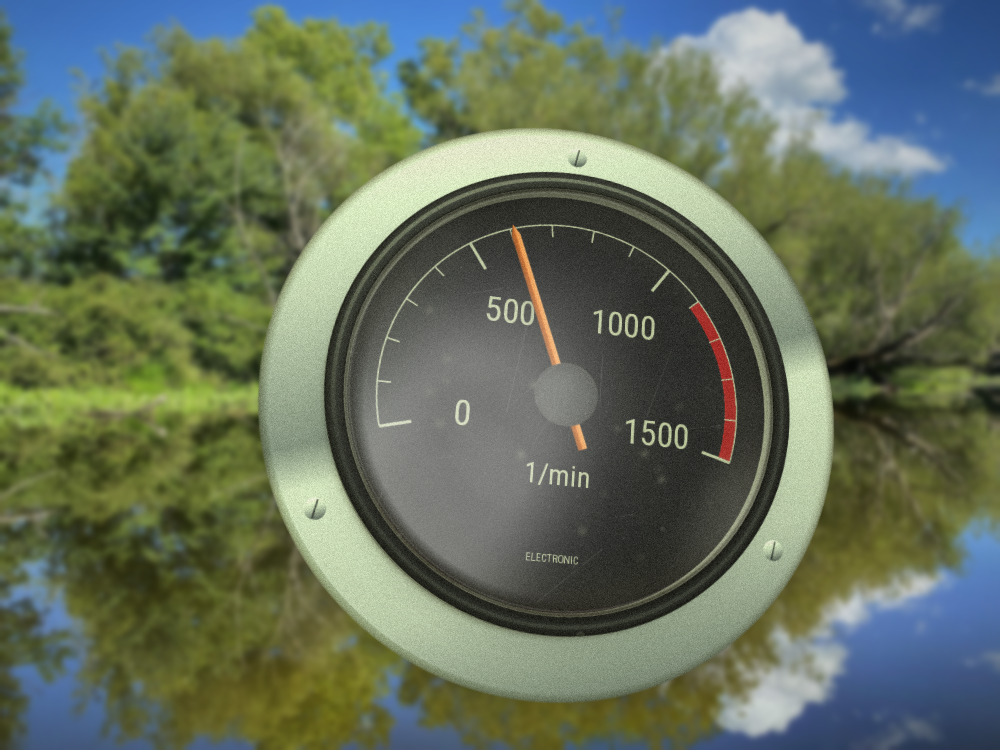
600 rpm
